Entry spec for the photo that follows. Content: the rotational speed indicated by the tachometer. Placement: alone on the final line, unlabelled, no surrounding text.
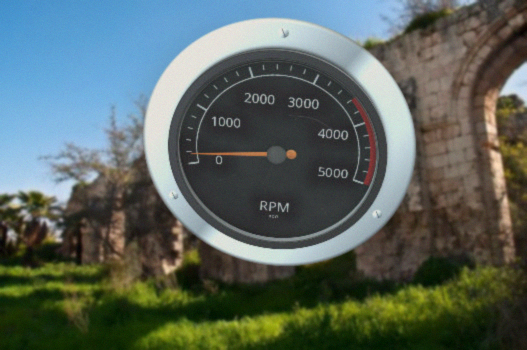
200 rpm
